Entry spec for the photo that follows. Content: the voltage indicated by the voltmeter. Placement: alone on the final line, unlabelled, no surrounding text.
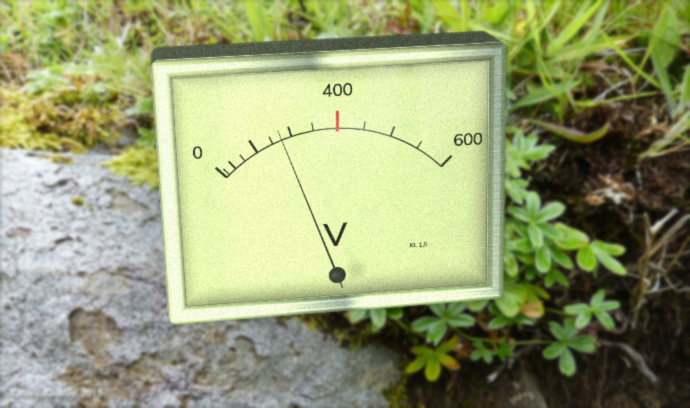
275 V
